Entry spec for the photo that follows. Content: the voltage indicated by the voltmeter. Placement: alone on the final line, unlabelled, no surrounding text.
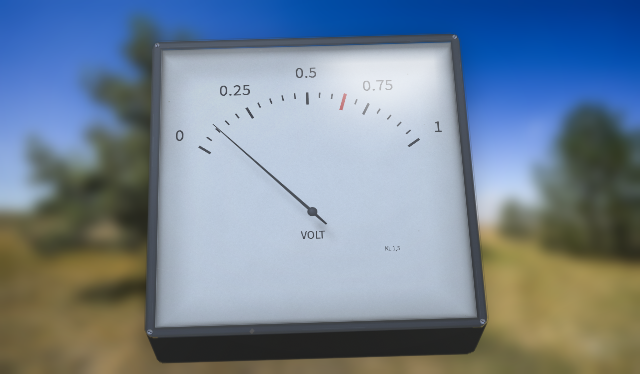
0.1 V
